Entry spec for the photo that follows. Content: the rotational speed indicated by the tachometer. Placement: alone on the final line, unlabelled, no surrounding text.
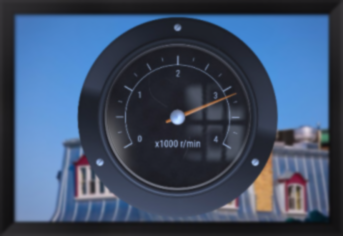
3125 rpm
